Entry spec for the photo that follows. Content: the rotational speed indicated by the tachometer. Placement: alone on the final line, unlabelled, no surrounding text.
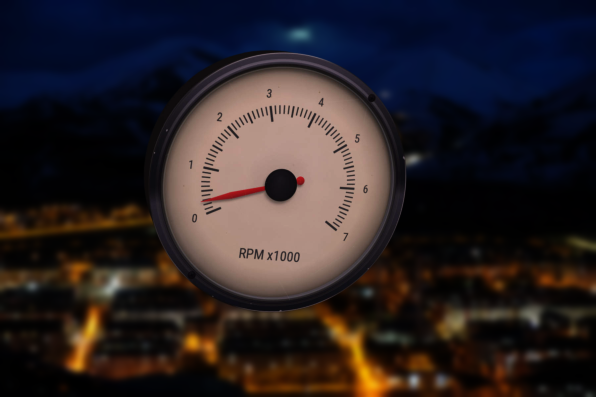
300 rpm
